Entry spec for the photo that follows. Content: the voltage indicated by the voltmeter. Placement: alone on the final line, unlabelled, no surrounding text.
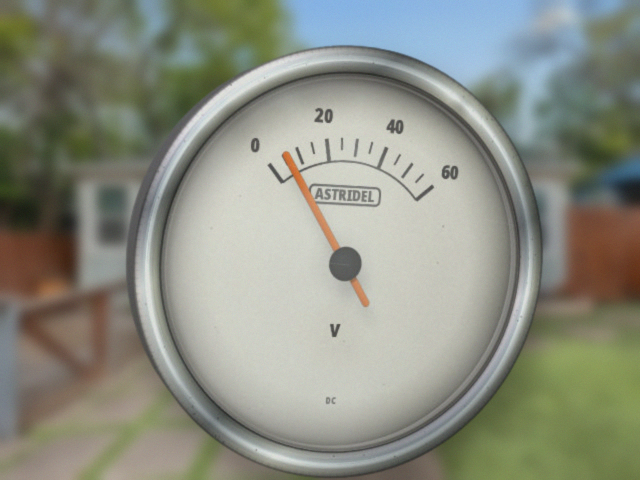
5 V
